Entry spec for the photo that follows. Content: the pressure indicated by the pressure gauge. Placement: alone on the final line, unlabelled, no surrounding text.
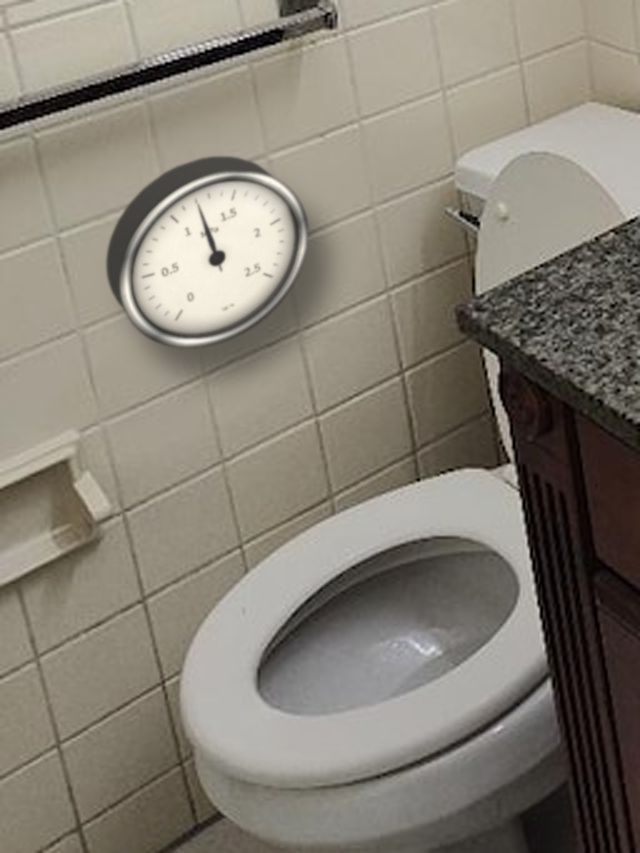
1.2 MPa
